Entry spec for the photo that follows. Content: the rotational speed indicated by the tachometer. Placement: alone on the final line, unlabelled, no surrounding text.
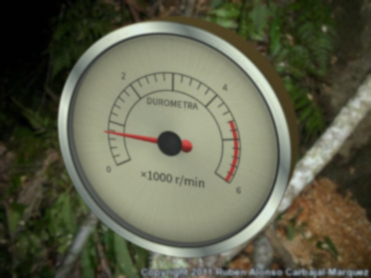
800 rpm
